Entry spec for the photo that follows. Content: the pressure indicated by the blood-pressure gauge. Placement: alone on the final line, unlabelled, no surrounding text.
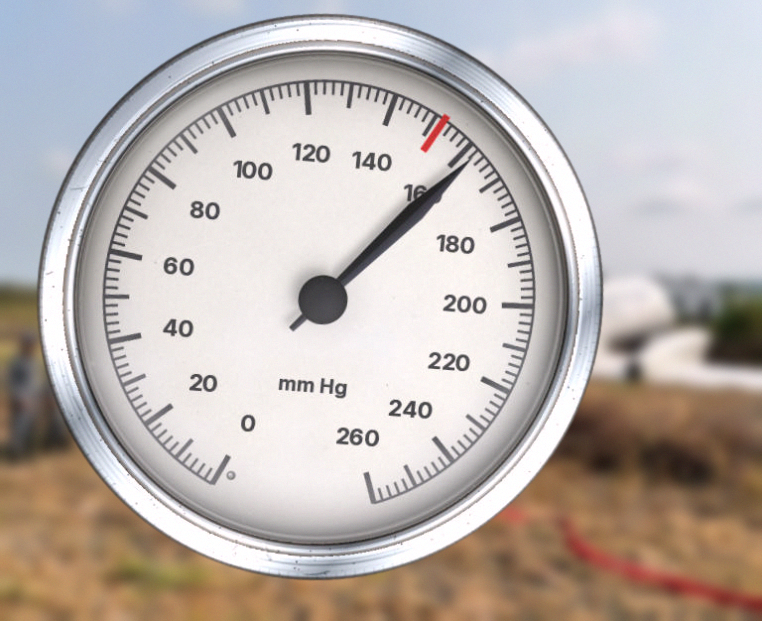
162 mmHg
